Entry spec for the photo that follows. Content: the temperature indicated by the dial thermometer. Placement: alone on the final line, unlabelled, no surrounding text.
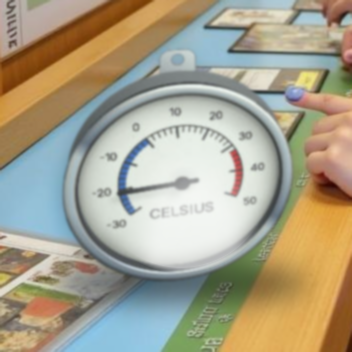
-20 °C
